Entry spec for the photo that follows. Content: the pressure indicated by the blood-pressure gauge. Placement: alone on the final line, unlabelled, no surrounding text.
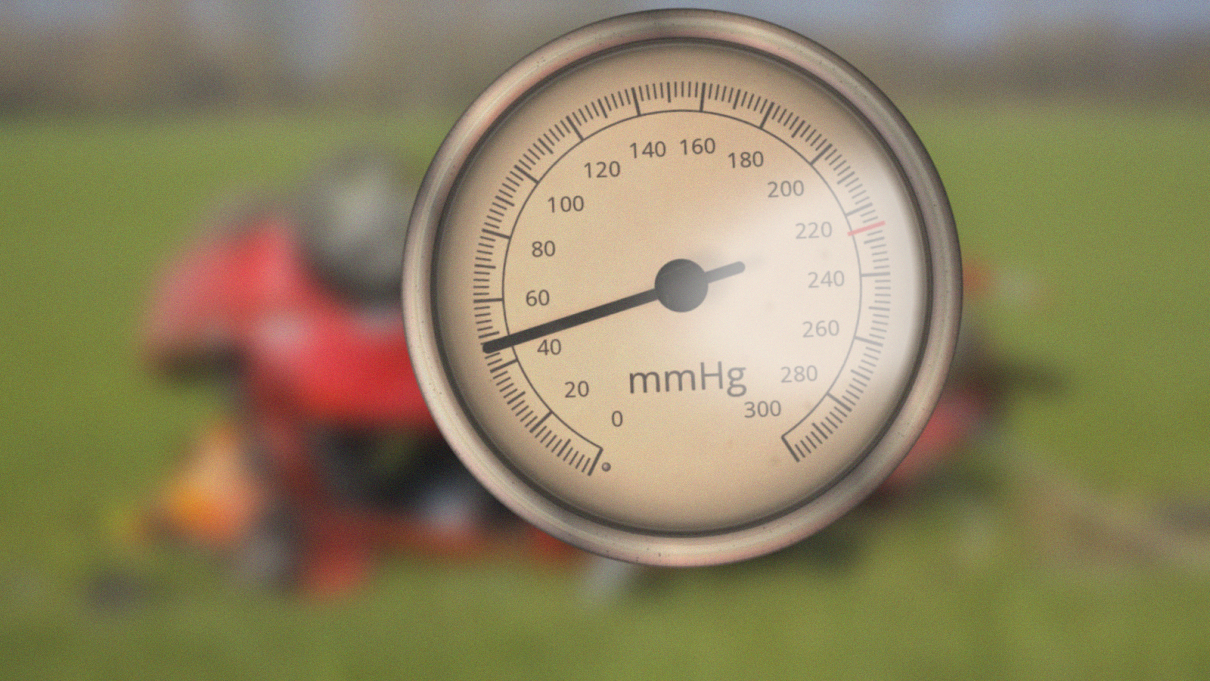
46 mmHg
